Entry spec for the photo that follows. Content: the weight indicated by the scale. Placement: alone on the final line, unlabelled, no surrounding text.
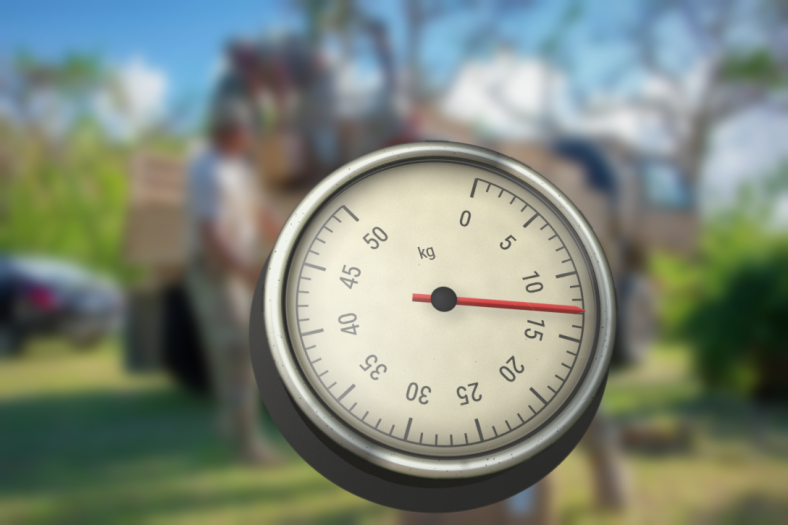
13 kg
